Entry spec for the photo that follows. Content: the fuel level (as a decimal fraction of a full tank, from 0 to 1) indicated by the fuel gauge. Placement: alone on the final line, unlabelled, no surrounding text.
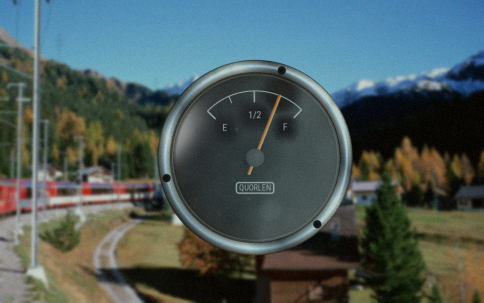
0.75
